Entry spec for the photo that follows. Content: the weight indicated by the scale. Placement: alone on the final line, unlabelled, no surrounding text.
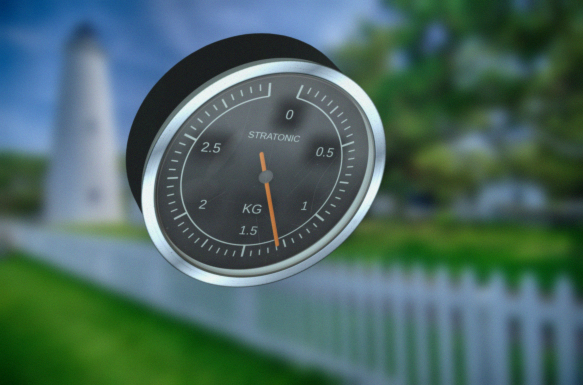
1.3 kg
